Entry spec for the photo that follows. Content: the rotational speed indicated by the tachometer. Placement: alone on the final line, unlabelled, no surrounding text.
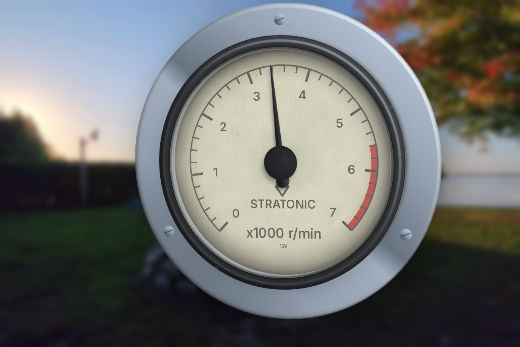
3400 rpm
